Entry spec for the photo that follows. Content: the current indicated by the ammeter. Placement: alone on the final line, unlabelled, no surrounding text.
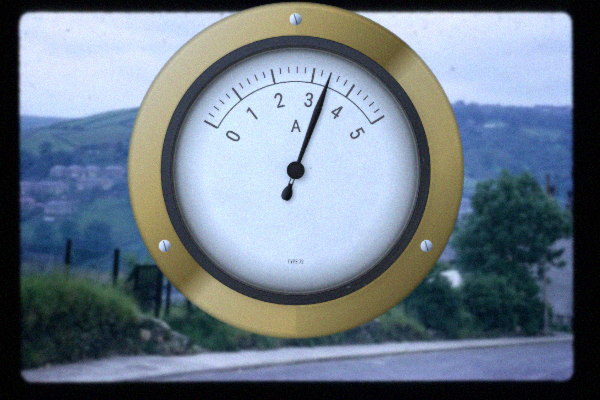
3.4 A
